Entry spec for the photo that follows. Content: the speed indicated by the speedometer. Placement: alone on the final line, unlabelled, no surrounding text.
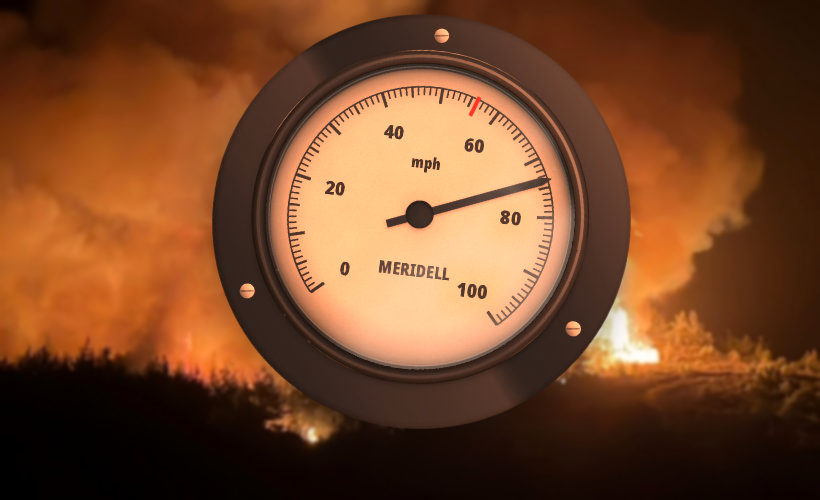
74 mph
